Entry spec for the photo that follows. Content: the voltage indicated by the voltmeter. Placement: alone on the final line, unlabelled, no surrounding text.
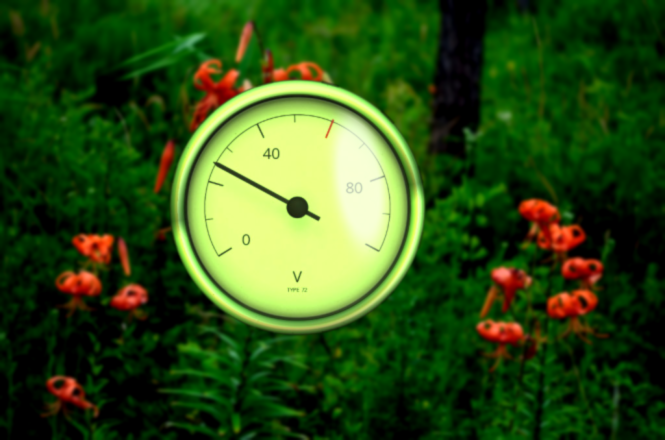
25 V
